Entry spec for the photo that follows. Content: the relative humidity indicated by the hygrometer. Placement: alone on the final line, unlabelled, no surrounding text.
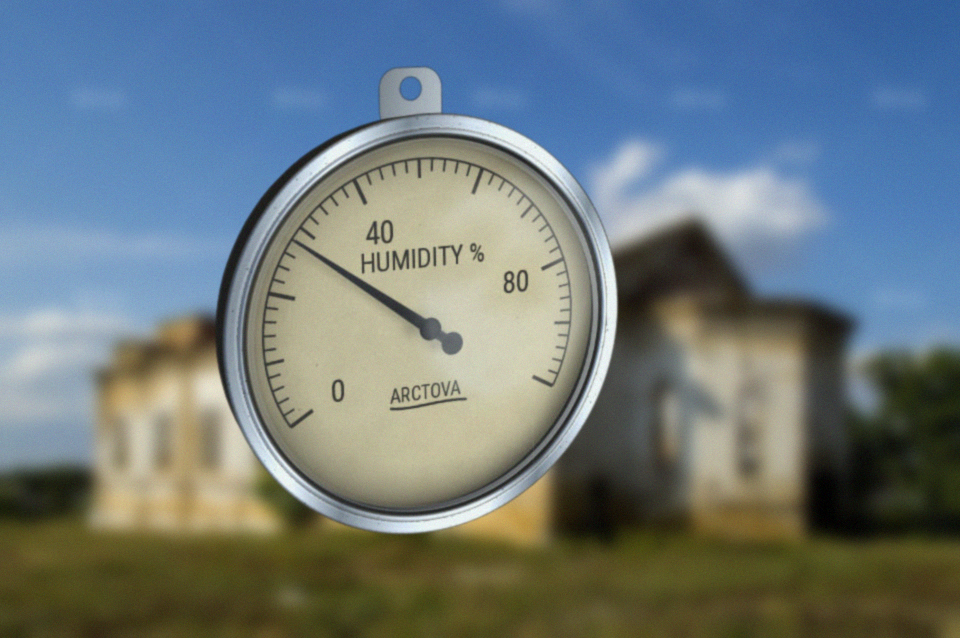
28 %
